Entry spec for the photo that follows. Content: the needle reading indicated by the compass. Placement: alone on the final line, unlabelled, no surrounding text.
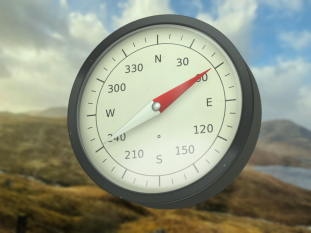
60 °
